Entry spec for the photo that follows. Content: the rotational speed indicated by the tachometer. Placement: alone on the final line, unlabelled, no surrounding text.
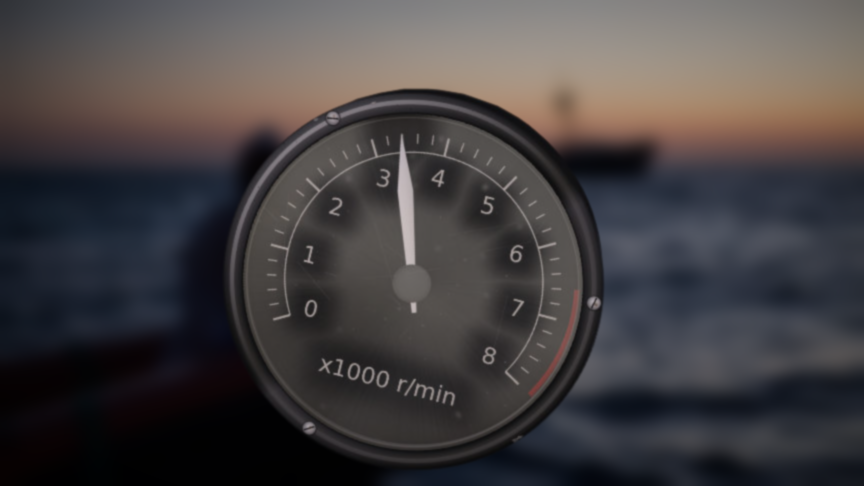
3400 rpm
